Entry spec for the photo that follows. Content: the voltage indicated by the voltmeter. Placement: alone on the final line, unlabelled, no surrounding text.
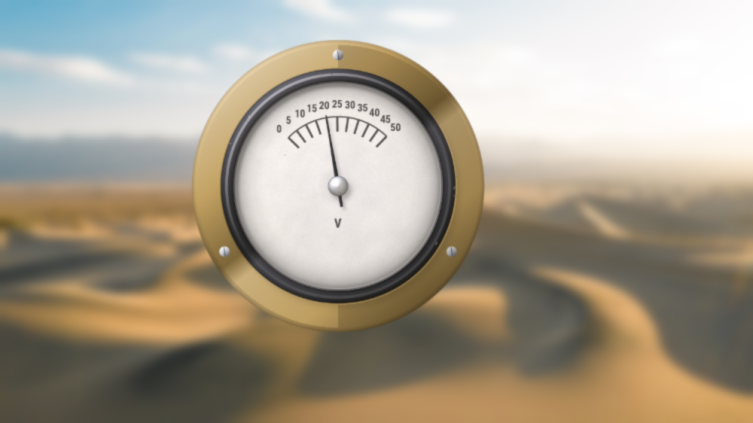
20 V
